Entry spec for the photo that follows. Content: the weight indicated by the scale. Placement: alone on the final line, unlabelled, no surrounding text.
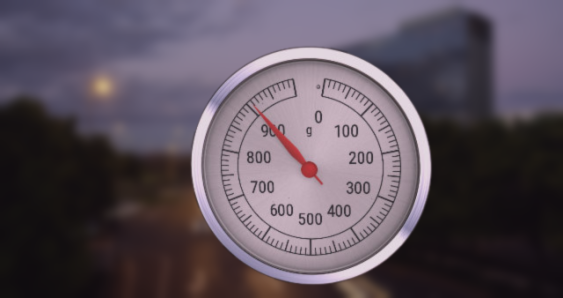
910 g
